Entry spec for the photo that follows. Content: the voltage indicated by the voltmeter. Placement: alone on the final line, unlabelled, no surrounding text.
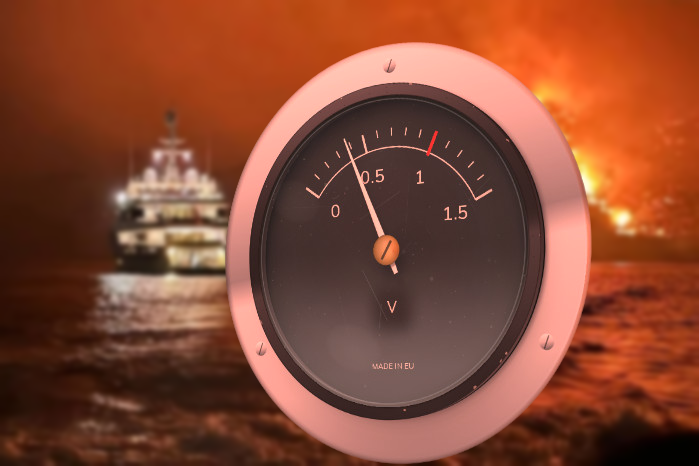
0.4 V
